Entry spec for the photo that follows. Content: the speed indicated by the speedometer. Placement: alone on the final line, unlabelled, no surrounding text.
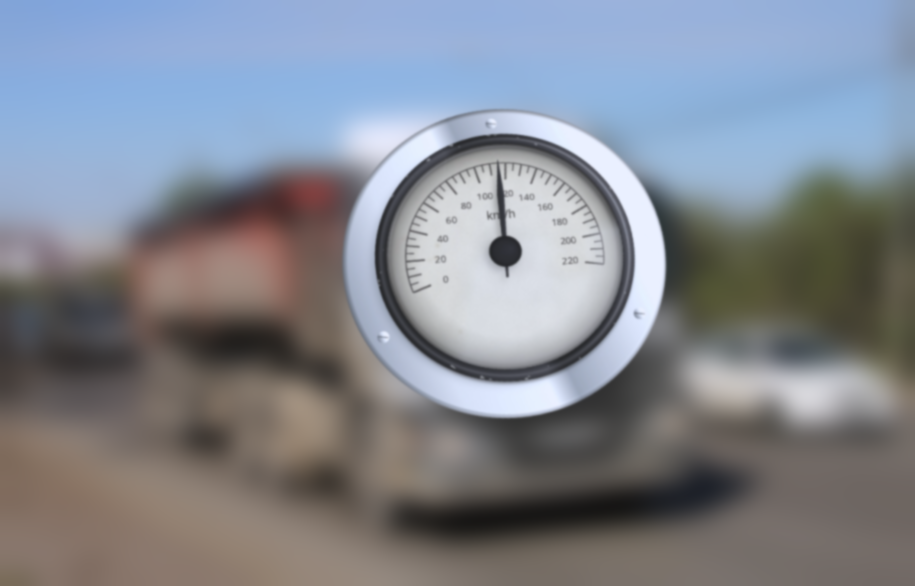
115 km/h
